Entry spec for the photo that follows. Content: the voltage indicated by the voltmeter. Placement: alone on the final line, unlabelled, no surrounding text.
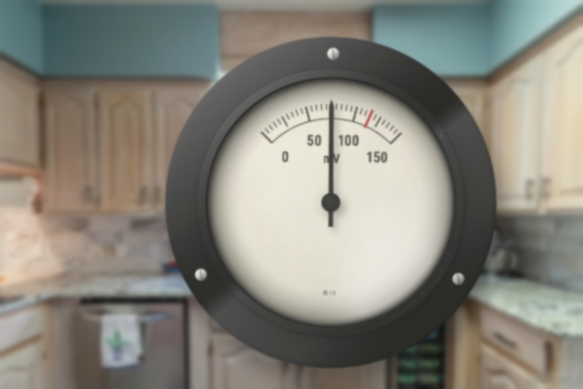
75 mV
